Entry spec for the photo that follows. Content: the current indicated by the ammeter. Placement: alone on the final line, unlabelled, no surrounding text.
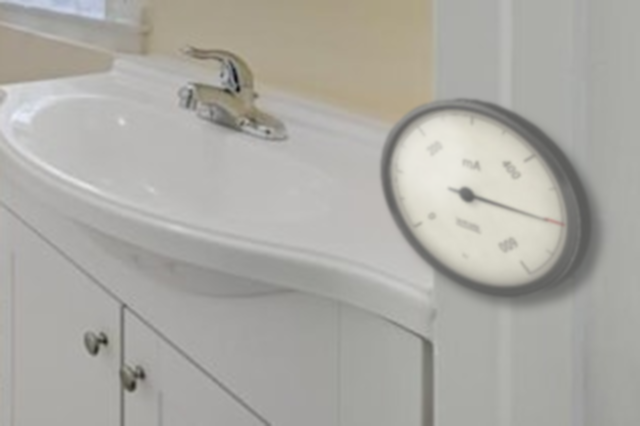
500 mA
